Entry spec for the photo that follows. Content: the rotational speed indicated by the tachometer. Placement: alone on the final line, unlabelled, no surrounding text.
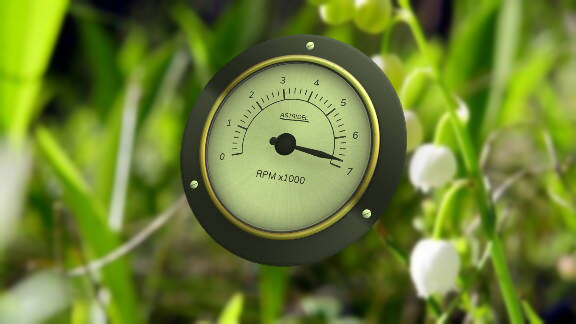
6800 rpm
